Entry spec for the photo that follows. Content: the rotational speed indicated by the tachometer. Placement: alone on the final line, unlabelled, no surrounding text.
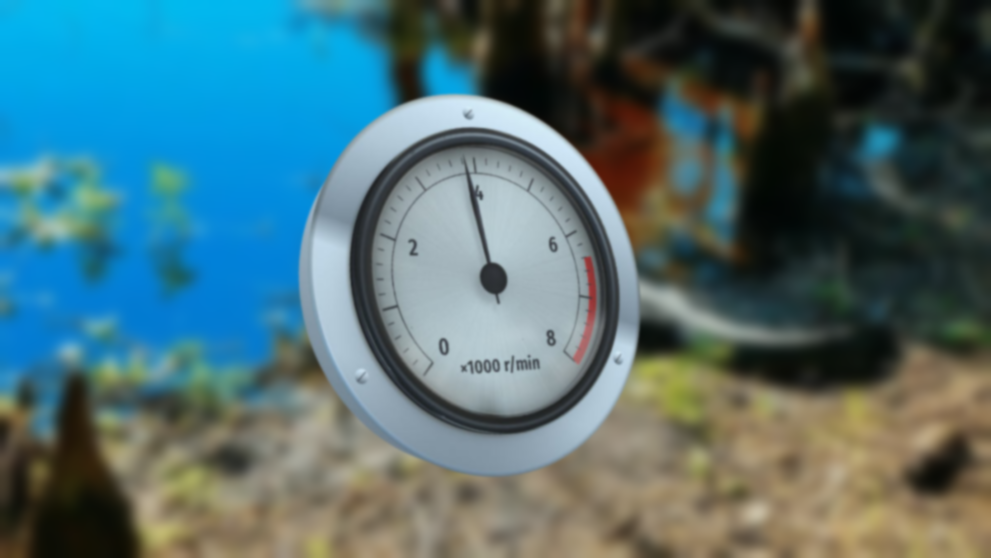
3800 rpm
